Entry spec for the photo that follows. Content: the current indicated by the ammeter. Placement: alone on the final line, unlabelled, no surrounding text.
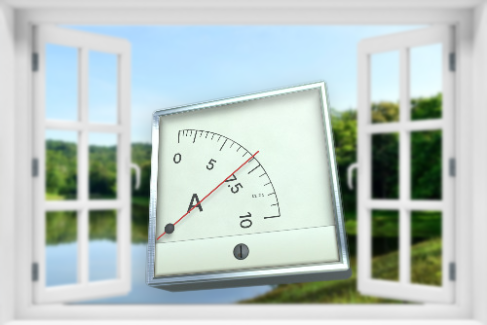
7 A
